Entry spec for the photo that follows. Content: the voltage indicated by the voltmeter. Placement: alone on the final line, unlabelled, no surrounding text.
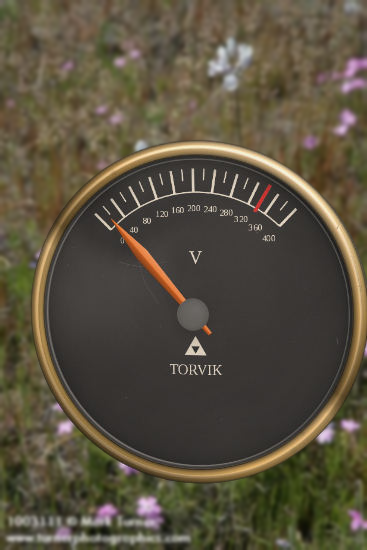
20 V
